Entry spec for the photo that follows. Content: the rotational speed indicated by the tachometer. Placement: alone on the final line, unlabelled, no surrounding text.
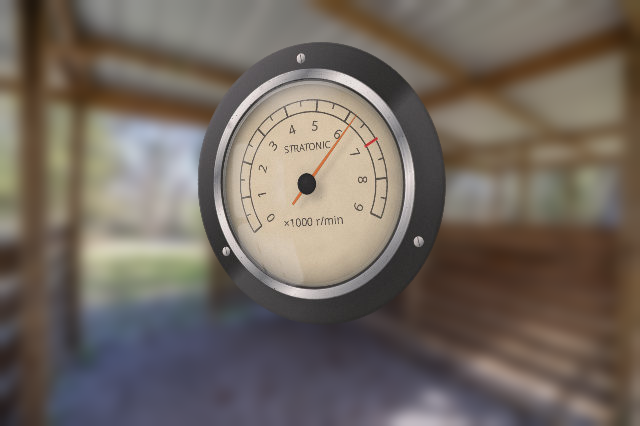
6250 rpm
